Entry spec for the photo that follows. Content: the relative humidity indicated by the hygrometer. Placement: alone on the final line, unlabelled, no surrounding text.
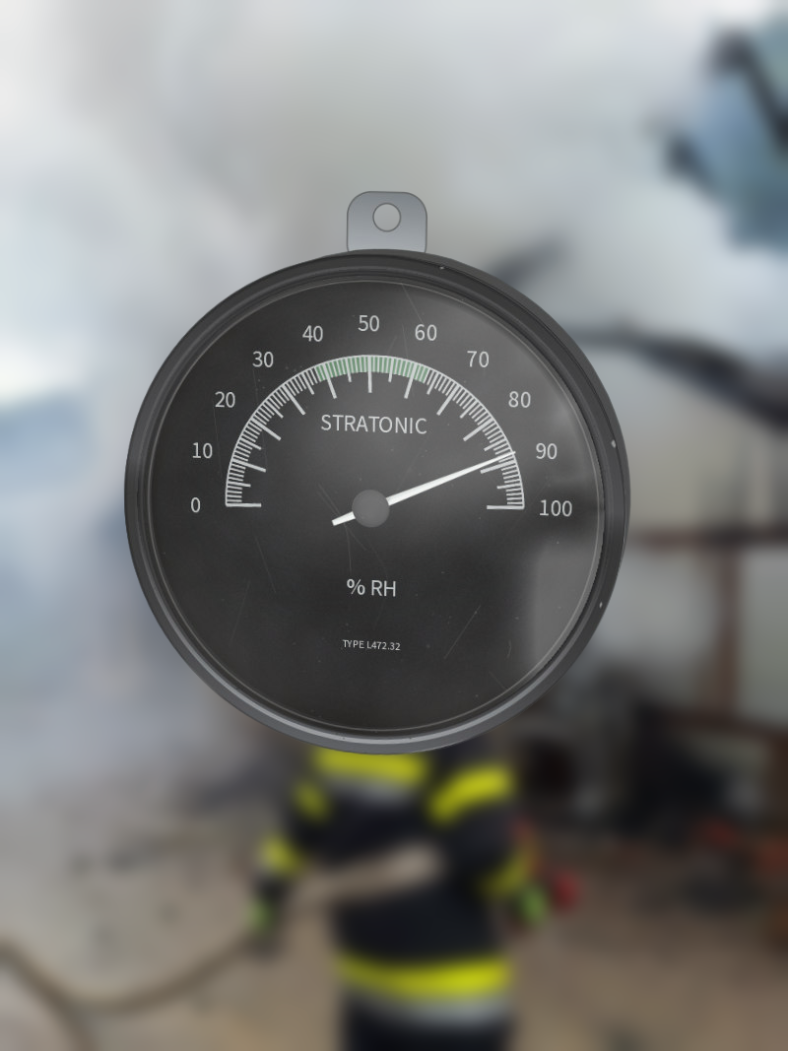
88 %
